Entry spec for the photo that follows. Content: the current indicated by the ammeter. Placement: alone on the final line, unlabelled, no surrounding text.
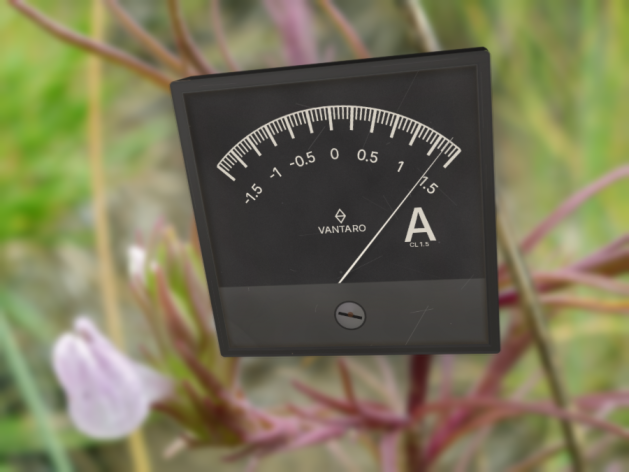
1.35 A
